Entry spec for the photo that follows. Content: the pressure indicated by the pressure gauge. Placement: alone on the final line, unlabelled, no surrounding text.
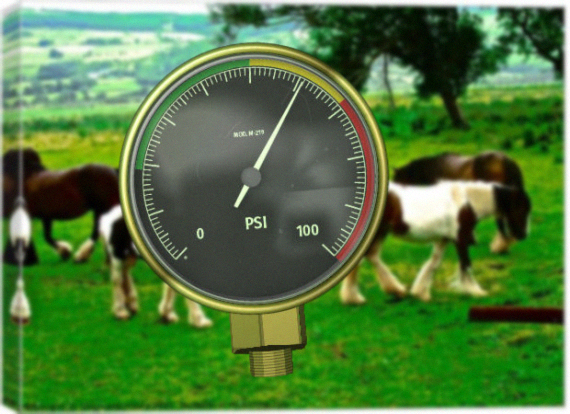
61 psi
